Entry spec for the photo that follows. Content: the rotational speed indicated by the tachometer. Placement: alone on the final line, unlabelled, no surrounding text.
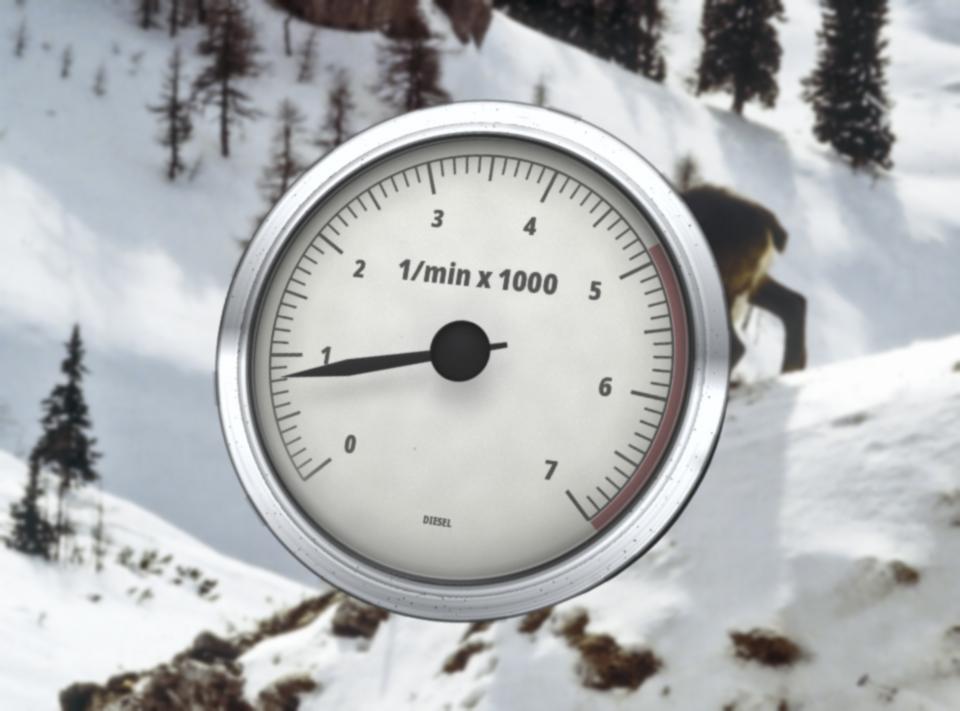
800 rpm
